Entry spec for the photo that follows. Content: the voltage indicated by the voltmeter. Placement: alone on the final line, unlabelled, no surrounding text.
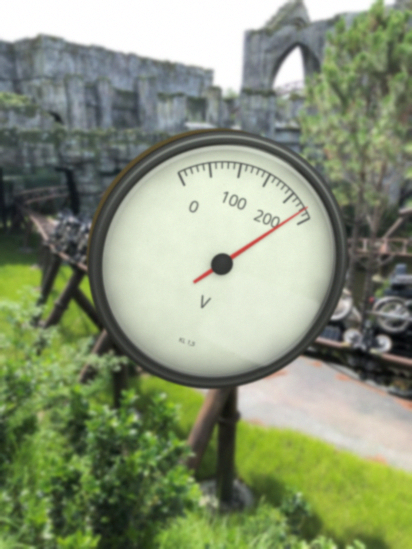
230 V
